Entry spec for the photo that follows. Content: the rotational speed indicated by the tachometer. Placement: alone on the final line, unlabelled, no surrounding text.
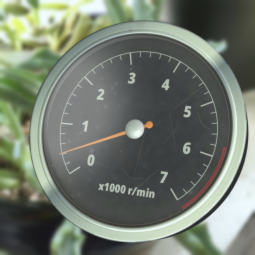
400 rpm
